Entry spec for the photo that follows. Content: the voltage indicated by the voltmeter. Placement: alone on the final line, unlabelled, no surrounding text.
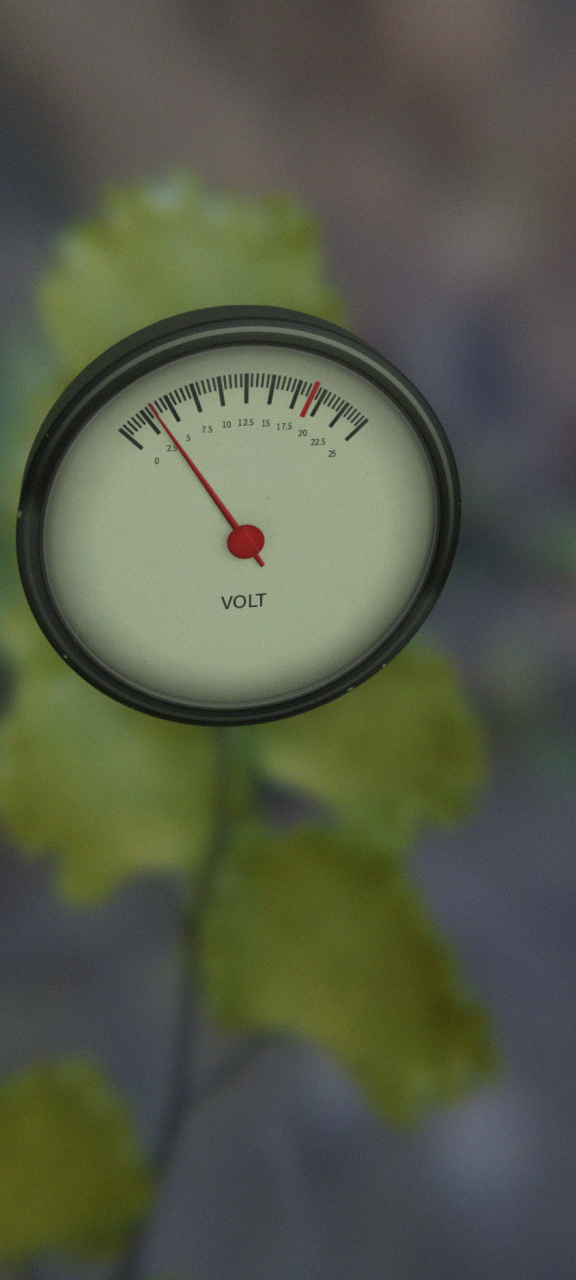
3.5 V
